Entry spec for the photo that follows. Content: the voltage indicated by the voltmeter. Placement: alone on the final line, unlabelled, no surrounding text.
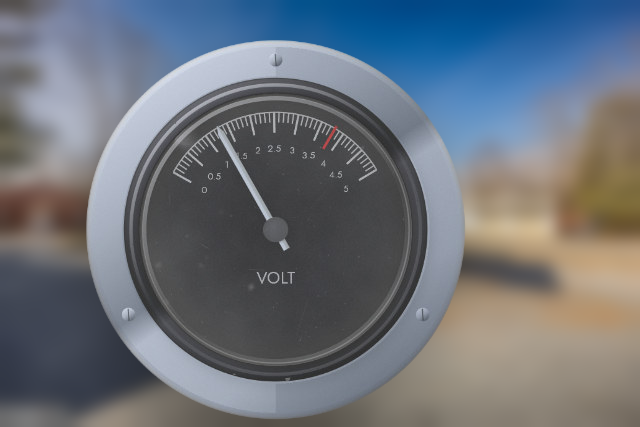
1.3 V
